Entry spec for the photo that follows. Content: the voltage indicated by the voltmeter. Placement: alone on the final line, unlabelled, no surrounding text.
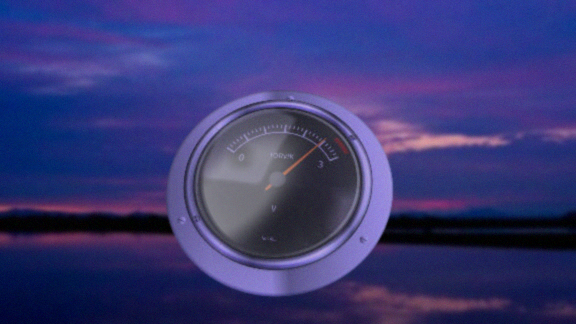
2.5 V
